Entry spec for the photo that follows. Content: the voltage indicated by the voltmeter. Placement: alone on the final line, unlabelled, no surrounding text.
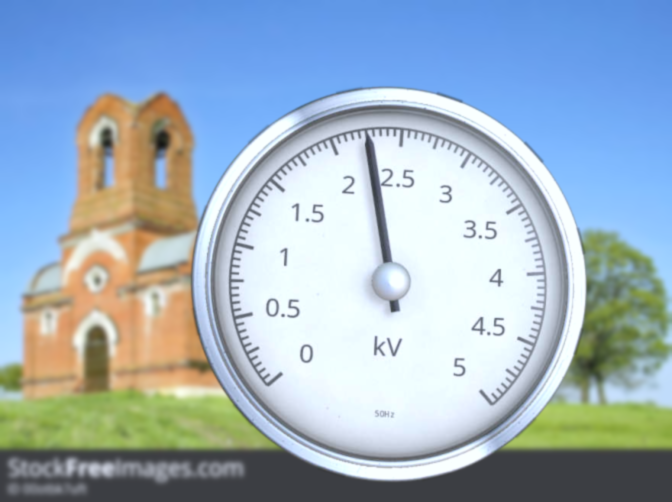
2.25 kV
